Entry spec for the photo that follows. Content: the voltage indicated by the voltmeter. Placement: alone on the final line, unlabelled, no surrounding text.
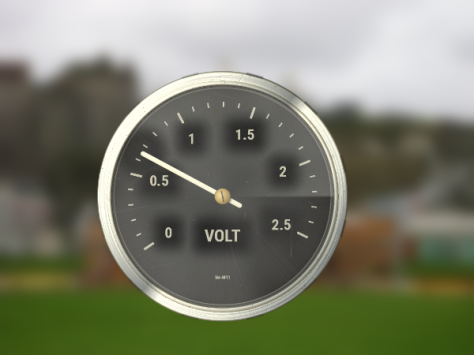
0.65 V
